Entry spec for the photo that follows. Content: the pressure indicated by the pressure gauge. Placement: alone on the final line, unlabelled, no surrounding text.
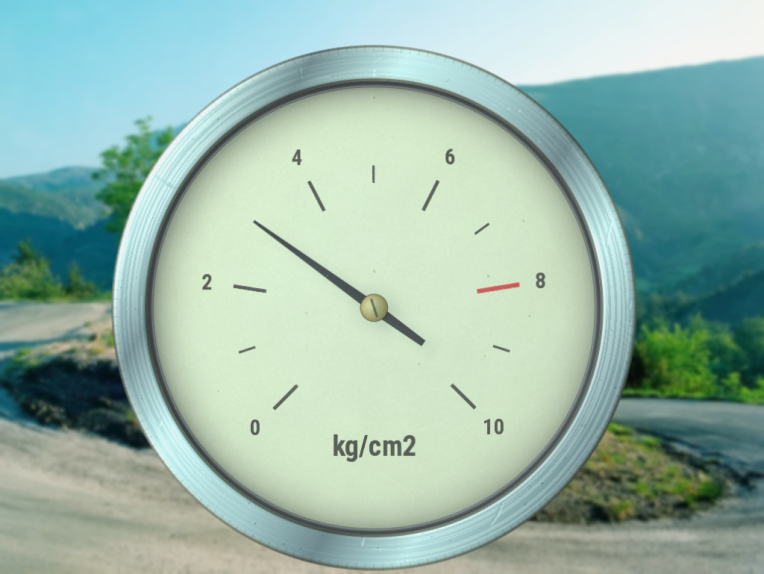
3 kg/cm²
